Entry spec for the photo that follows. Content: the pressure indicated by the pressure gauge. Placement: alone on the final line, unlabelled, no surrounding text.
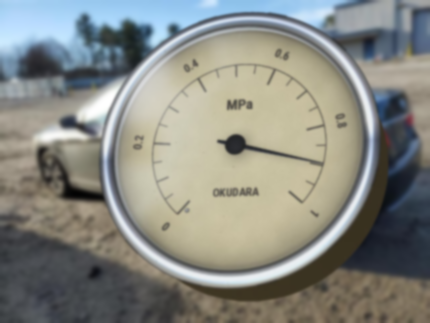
0.9 MPa
